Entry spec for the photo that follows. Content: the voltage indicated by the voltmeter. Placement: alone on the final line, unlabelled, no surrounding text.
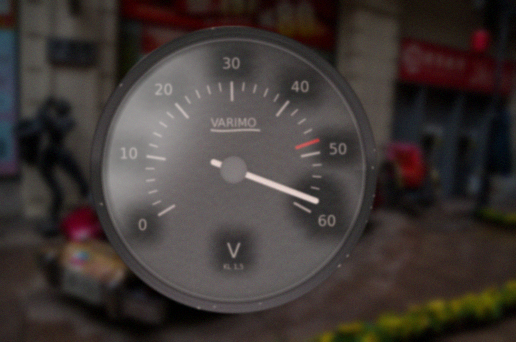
58 V
